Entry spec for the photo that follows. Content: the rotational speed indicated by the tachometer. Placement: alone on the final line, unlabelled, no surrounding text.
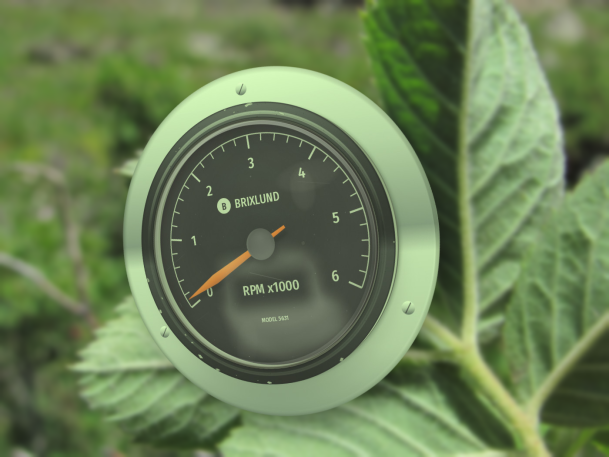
100 rpm
